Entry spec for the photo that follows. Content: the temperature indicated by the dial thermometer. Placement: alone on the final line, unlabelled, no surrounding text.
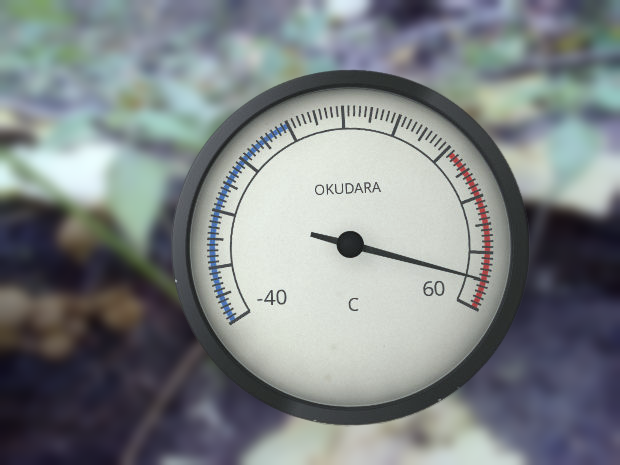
55 °C
